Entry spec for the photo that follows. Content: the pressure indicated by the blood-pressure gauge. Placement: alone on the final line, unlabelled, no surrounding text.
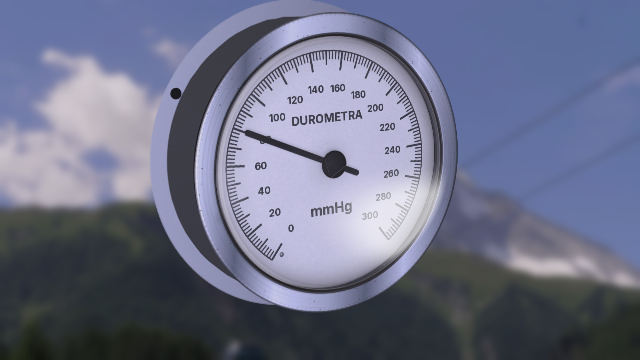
80 mmHg
